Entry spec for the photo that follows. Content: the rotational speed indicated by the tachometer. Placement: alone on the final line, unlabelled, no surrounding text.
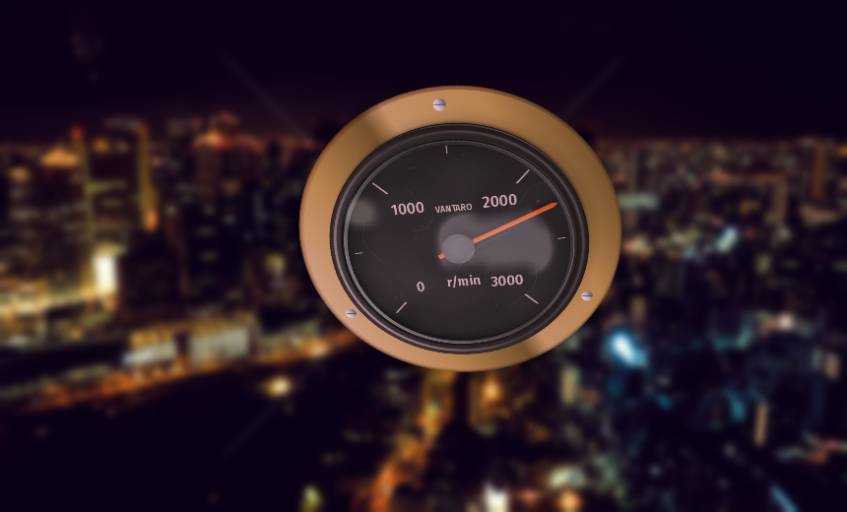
2250 rpm
